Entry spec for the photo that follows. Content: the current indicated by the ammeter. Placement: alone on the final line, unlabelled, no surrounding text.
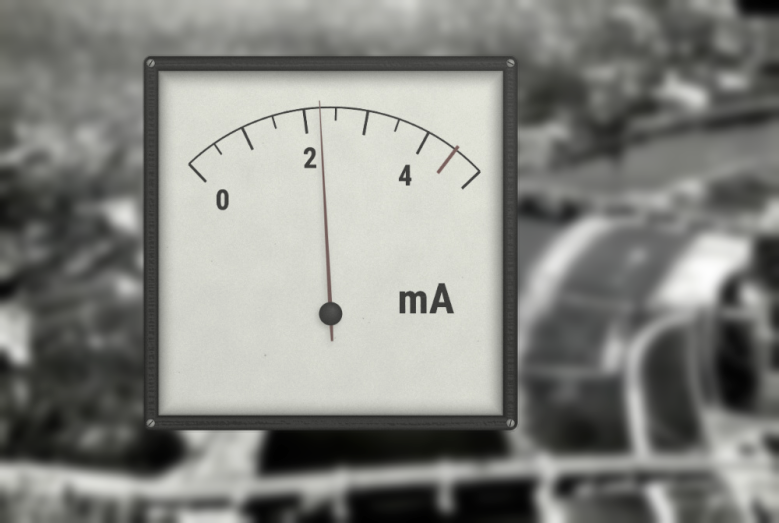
2.25 mA
